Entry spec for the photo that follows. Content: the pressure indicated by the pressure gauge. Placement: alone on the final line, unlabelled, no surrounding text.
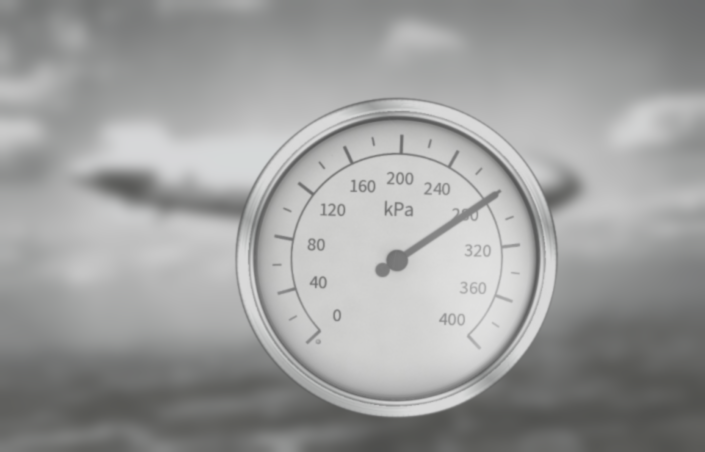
280 kPa
